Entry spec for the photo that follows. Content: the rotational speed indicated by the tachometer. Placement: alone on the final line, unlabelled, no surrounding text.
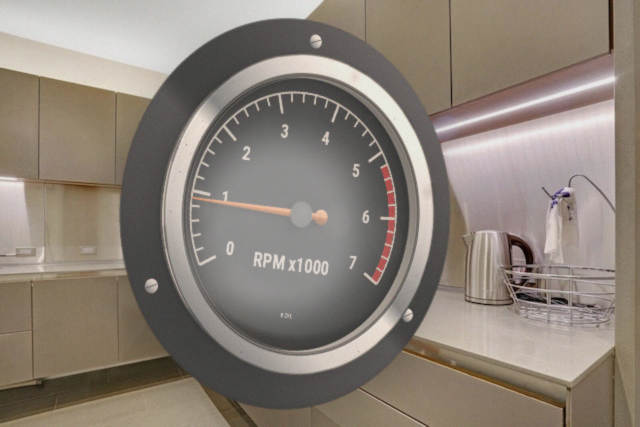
900 rpm
